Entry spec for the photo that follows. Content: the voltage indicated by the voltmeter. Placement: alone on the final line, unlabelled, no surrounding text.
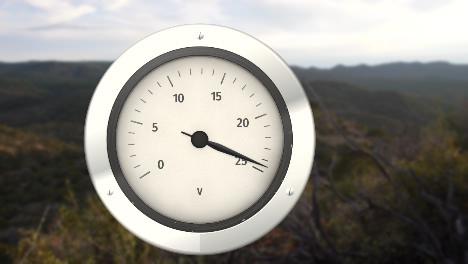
24.5 V
